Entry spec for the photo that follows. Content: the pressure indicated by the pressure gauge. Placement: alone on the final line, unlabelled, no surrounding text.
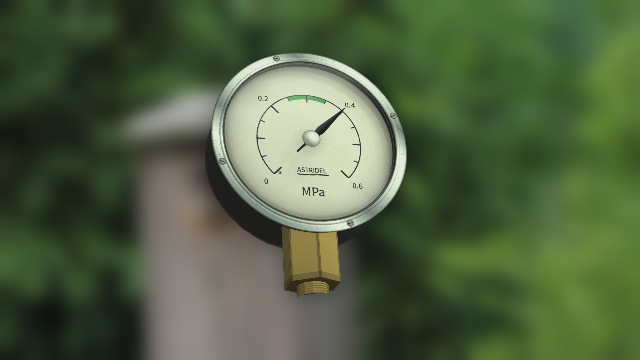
0.4 MPa
